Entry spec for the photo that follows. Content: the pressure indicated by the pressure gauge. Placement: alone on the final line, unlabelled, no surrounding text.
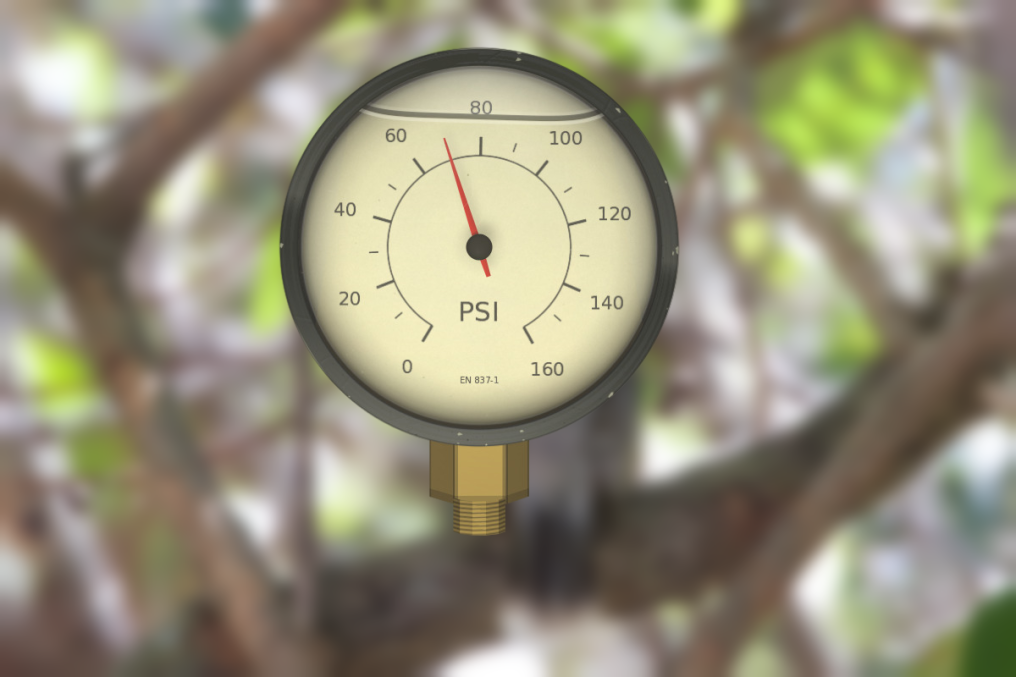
70 psi
